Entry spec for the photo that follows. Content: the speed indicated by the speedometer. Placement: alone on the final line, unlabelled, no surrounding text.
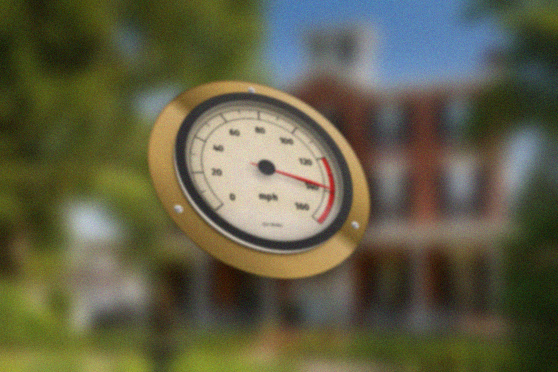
140 mph
